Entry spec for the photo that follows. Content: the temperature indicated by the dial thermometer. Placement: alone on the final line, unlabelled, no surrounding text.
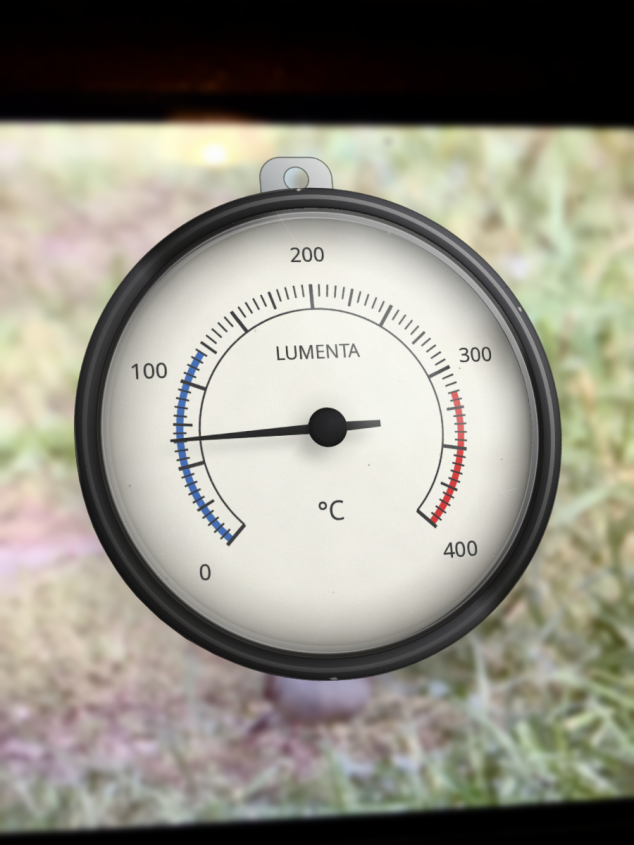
65 °C
